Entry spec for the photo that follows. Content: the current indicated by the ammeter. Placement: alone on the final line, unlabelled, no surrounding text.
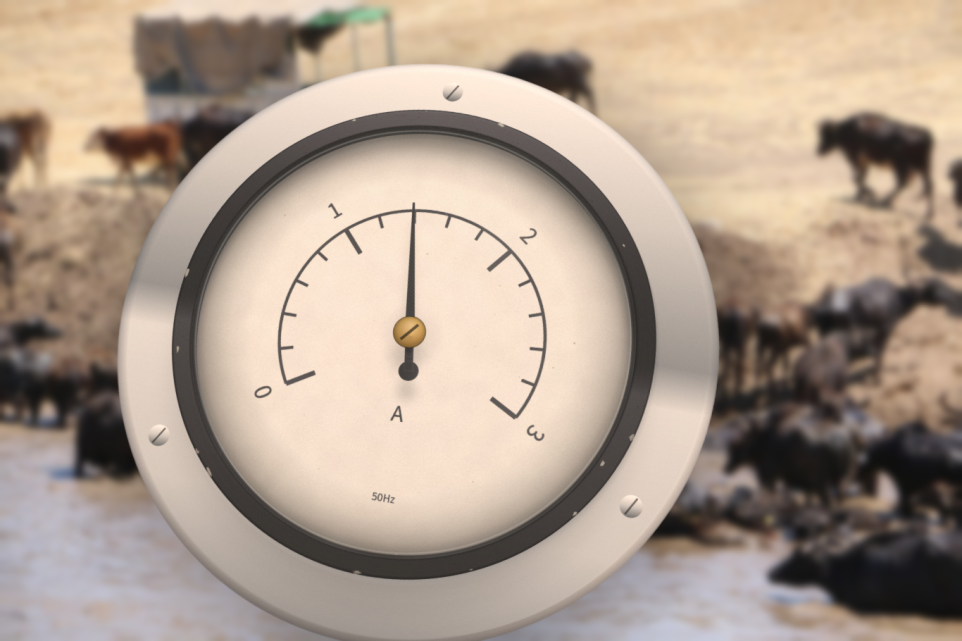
1.4 A
